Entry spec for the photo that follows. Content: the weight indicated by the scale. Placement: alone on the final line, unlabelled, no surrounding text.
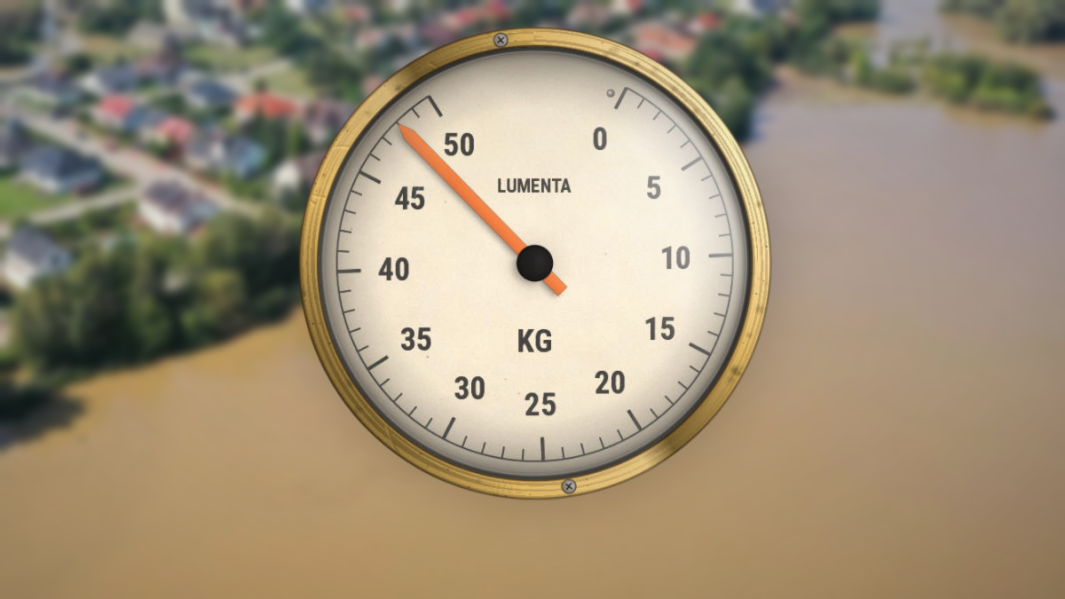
48 kg
